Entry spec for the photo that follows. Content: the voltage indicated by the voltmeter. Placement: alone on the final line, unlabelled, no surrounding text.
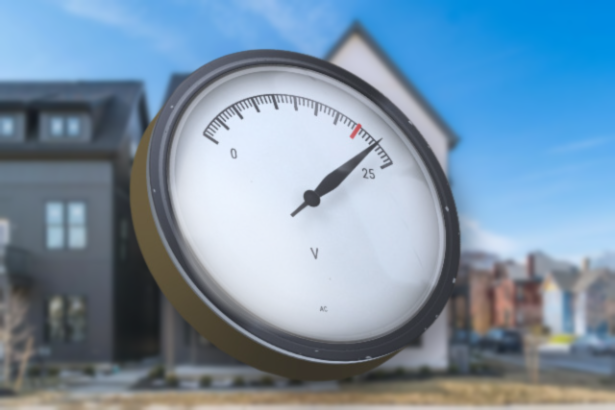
22.5 V
